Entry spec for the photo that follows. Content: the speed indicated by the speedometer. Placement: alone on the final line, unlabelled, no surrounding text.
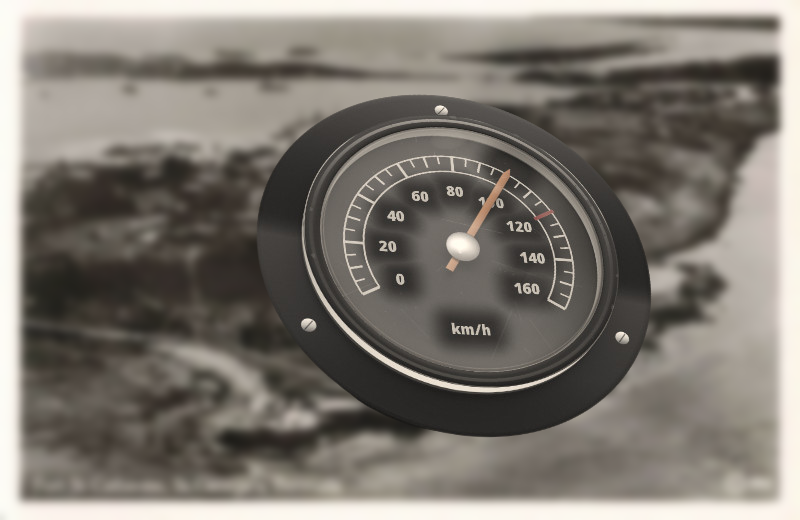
100 km/h
